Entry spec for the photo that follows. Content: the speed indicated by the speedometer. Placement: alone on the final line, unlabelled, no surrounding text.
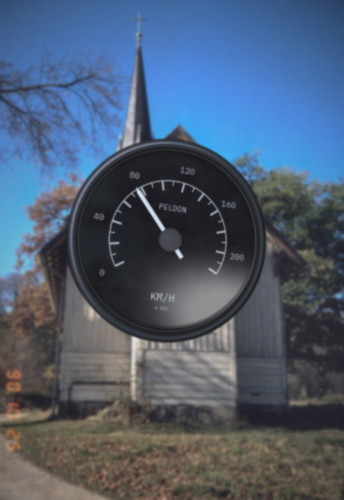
75 km/h
